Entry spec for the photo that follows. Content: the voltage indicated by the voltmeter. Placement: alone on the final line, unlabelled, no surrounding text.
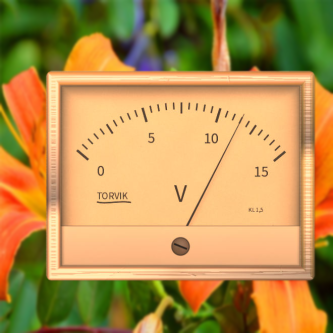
11.5 V
